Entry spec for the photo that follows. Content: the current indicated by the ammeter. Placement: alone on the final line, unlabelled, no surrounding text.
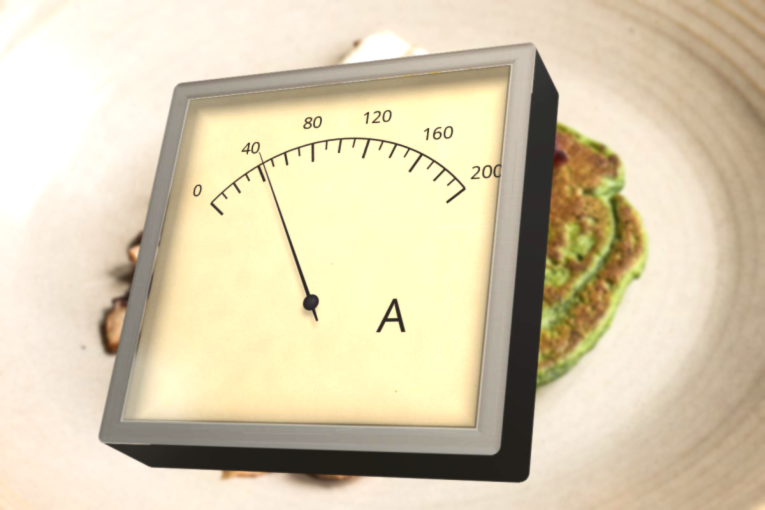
45 A
